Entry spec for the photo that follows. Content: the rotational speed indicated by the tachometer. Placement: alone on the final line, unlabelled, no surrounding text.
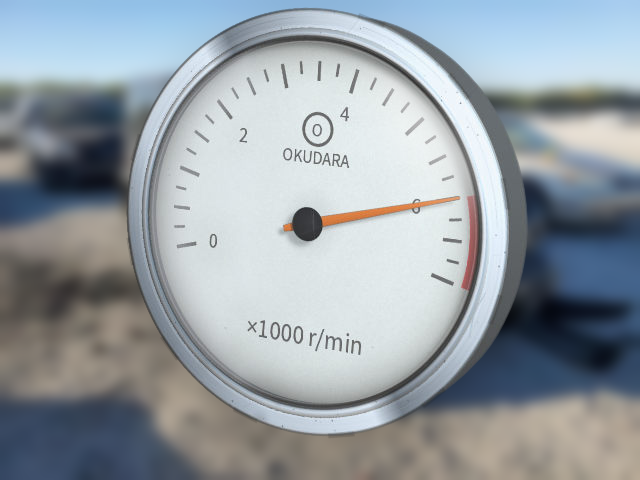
6000 rpm
